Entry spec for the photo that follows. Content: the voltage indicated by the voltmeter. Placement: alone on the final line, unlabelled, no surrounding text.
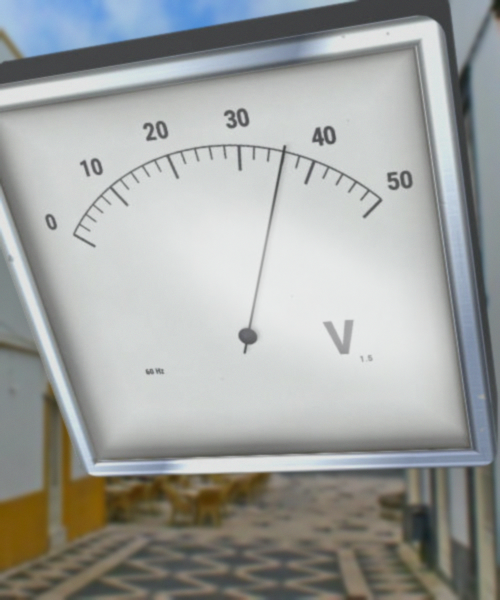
36 V
